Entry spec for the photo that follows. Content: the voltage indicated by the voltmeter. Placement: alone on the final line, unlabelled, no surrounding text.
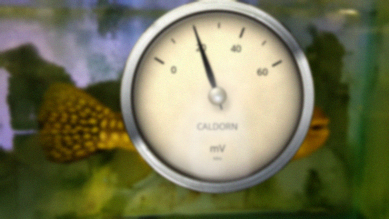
20 mV
